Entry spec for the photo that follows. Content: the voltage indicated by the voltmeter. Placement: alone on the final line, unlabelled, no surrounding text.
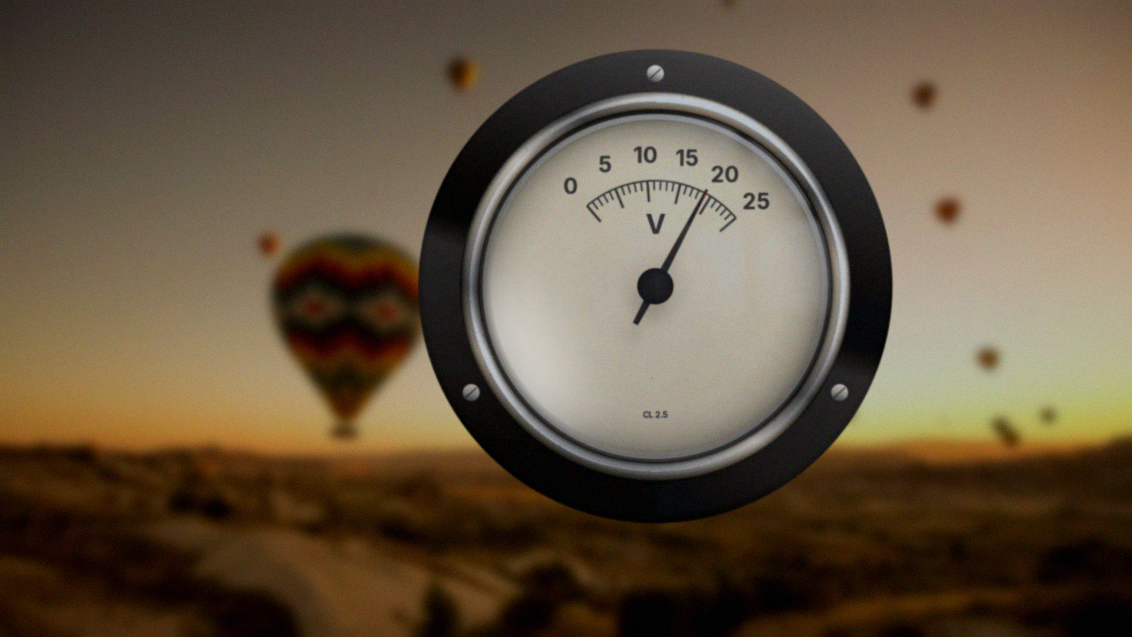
19 V
